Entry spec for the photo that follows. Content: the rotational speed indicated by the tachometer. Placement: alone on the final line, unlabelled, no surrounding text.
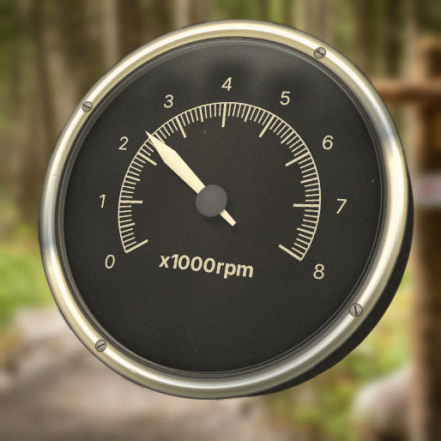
2400 rpm
